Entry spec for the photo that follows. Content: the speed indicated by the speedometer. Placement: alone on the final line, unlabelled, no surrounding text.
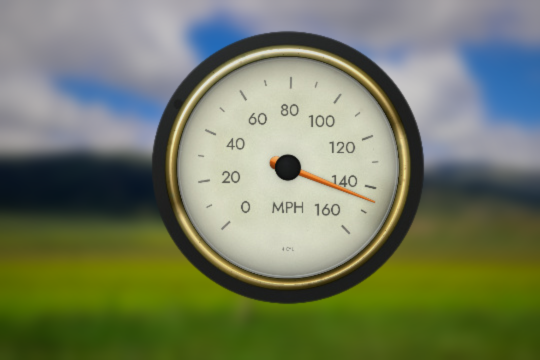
145 mph
